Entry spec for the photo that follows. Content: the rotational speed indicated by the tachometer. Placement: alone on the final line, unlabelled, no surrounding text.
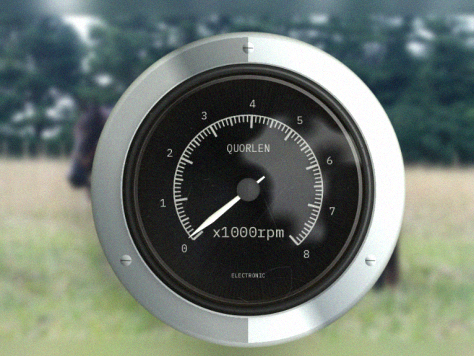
100 rpm
